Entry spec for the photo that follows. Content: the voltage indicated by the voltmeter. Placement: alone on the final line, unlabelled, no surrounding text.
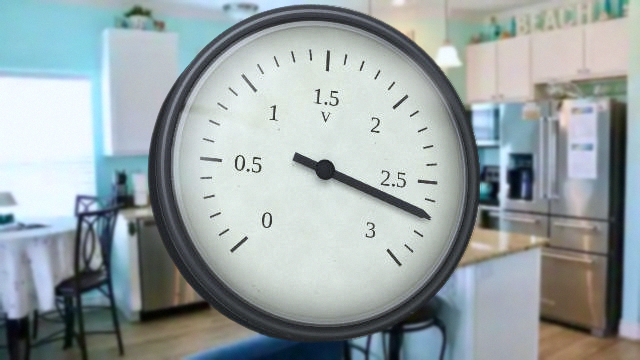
2.7 V
